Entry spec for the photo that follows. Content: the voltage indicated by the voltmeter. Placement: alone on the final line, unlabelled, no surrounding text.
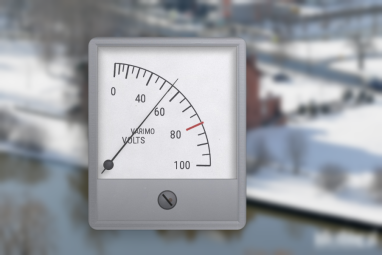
55 V
